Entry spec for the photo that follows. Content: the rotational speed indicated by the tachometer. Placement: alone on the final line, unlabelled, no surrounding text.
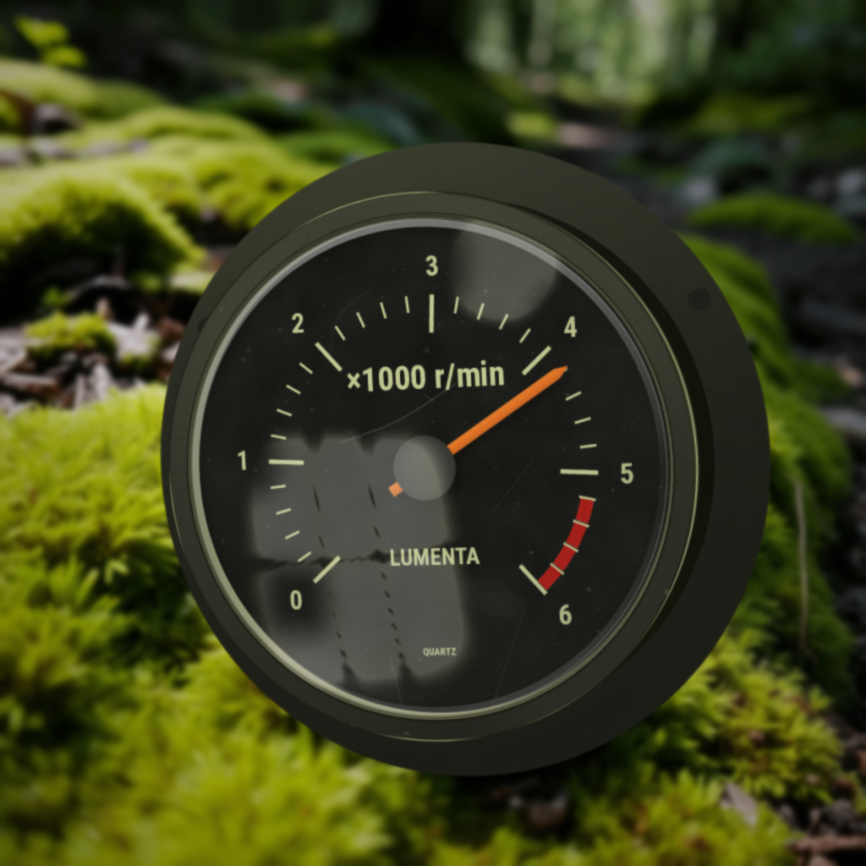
4200 rpm
